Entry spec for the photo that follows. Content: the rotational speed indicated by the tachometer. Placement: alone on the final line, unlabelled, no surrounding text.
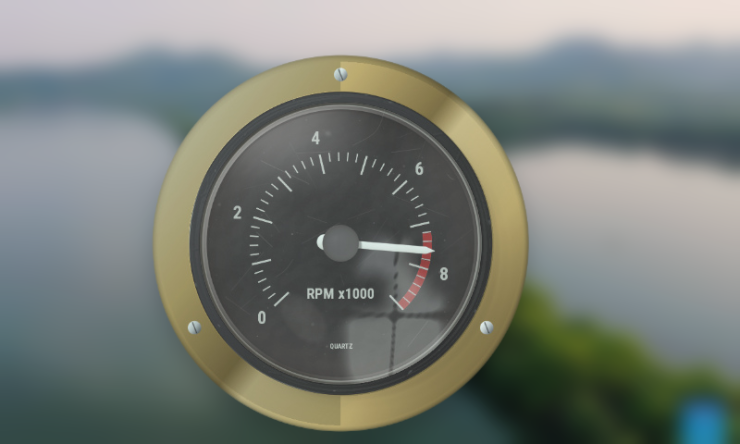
7600 rpm
